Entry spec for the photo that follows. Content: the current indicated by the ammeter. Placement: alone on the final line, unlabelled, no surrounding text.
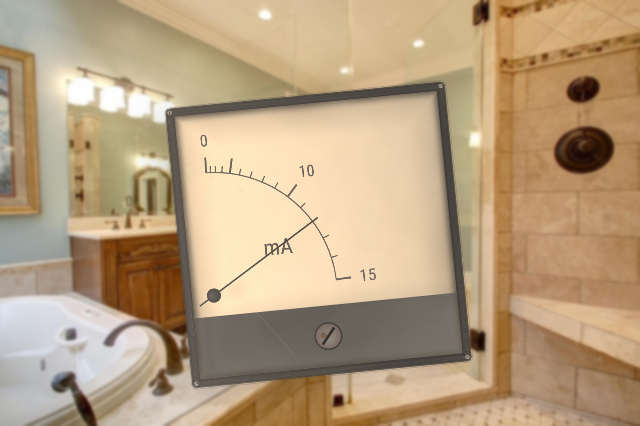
12 mA
